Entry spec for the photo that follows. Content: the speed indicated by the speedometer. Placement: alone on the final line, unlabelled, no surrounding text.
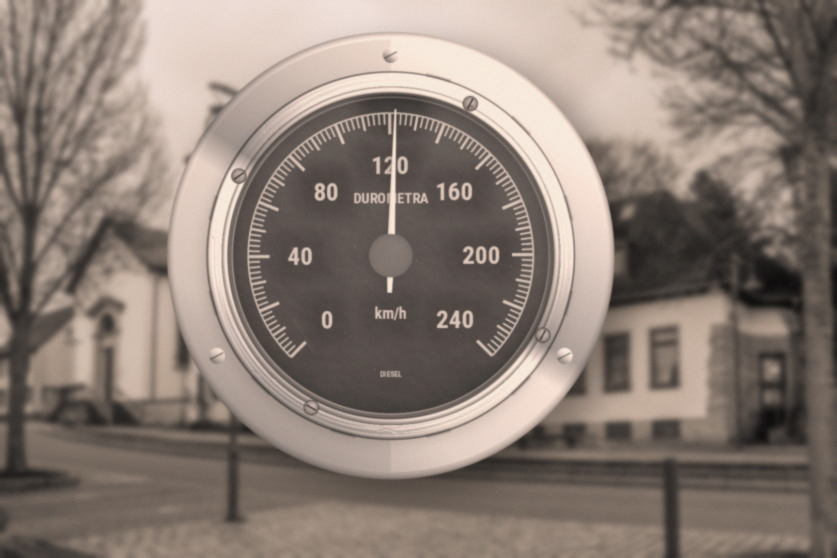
122 km/h
